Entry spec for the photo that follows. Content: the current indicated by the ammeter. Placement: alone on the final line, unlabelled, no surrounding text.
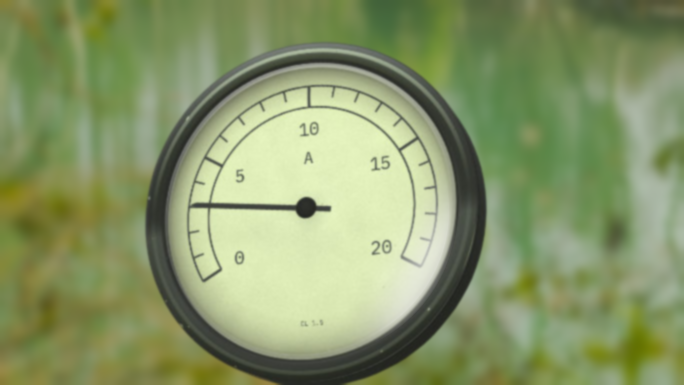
3 A
